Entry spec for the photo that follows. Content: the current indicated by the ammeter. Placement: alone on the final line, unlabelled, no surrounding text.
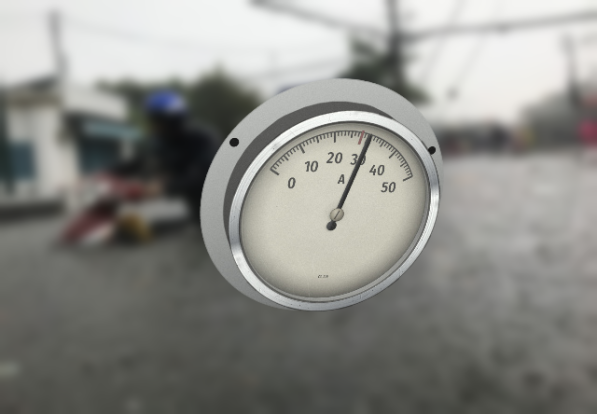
30 A
